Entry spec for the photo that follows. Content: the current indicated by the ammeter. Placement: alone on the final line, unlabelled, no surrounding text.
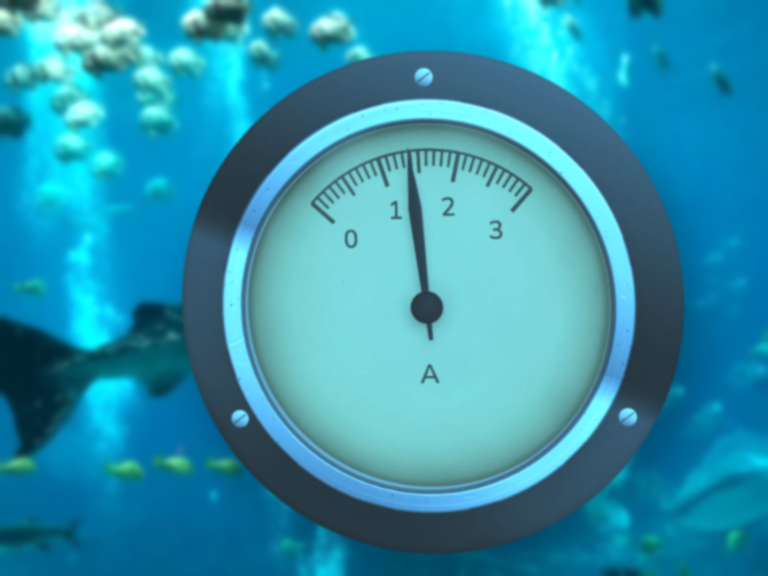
1.4 A
